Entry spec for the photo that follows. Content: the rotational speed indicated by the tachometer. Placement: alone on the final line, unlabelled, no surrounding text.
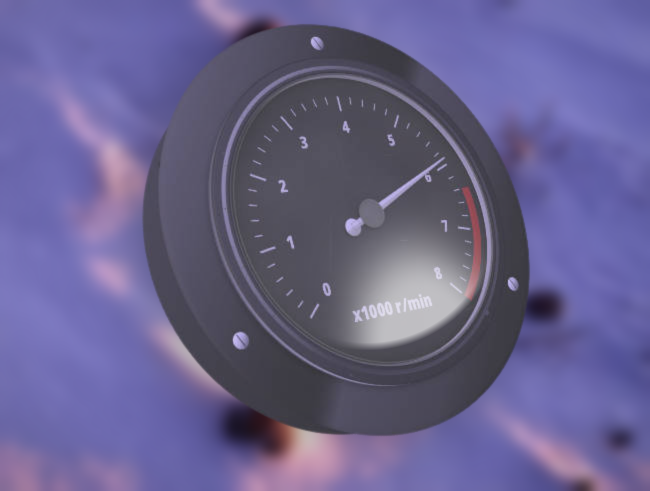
5900 rpm
